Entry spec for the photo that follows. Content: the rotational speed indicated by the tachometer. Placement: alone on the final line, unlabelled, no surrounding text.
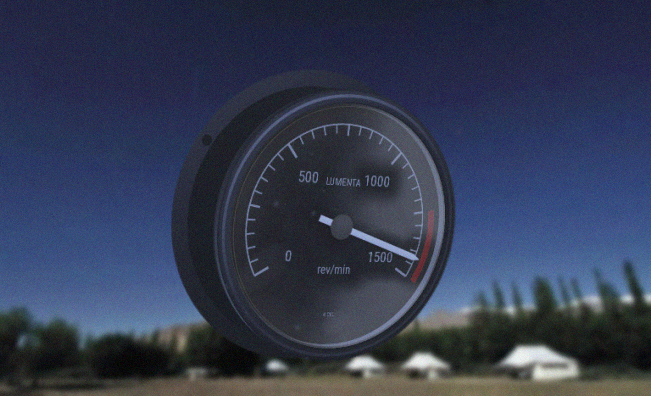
1425 rpm
